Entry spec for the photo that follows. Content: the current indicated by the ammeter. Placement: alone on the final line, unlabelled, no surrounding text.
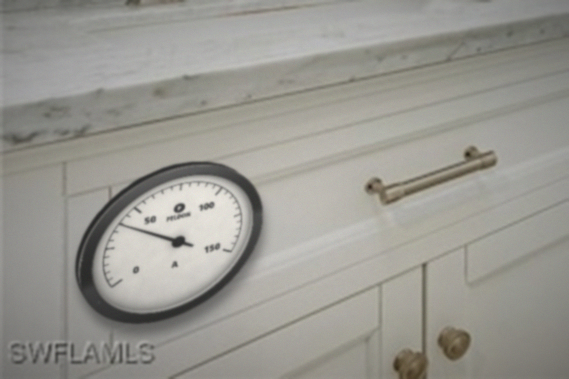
40 A
